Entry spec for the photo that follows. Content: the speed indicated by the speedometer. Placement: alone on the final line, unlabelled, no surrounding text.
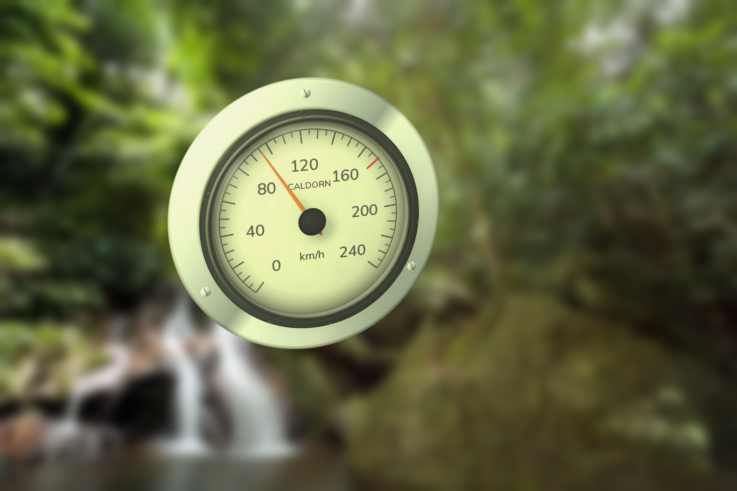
95 km/h
